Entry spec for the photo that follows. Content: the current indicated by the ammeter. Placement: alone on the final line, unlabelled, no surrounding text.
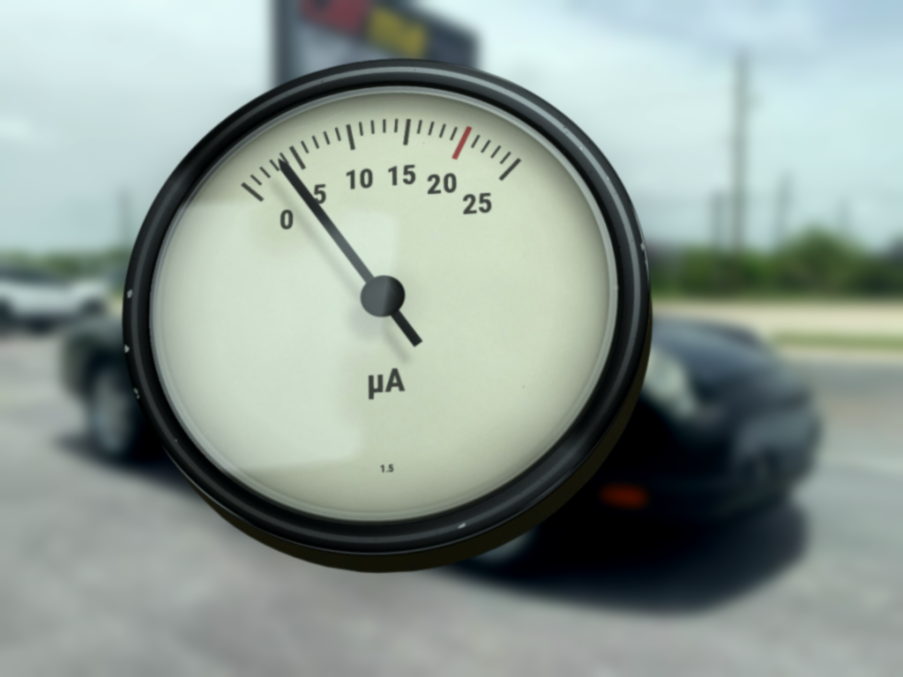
3.5 µA
